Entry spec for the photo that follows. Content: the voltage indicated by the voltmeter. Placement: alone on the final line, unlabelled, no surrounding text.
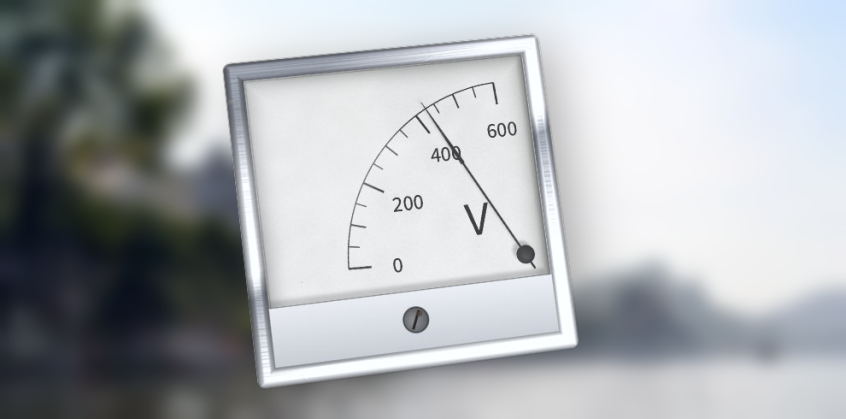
425 V
